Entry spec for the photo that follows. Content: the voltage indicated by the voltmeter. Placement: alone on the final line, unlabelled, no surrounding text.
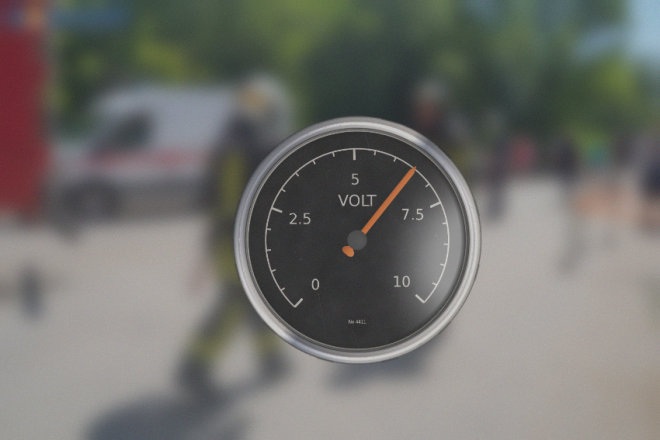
6.5 V
